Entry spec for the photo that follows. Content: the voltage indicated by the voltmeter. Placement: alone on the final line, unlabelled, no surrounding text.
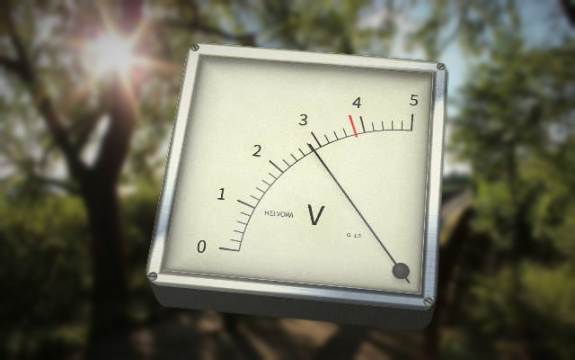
2.8 V
